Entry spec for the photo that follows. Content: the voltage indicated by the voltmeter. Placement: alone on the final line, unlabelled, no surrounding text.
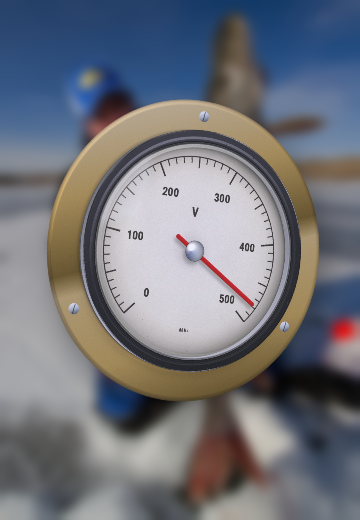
480 V
